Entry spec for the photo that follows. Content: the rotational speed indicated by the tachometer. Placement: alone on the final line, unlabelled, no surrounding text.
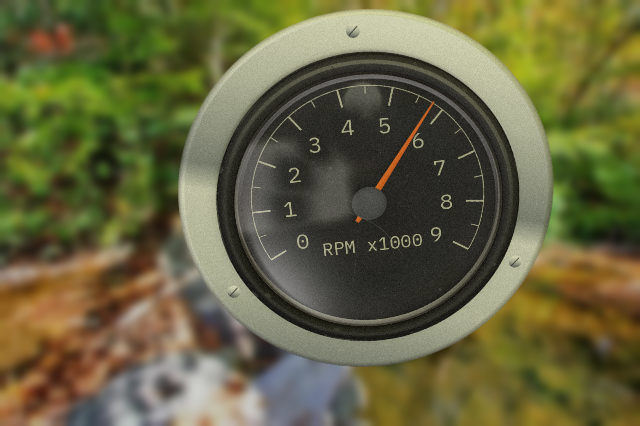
5750 rpm
